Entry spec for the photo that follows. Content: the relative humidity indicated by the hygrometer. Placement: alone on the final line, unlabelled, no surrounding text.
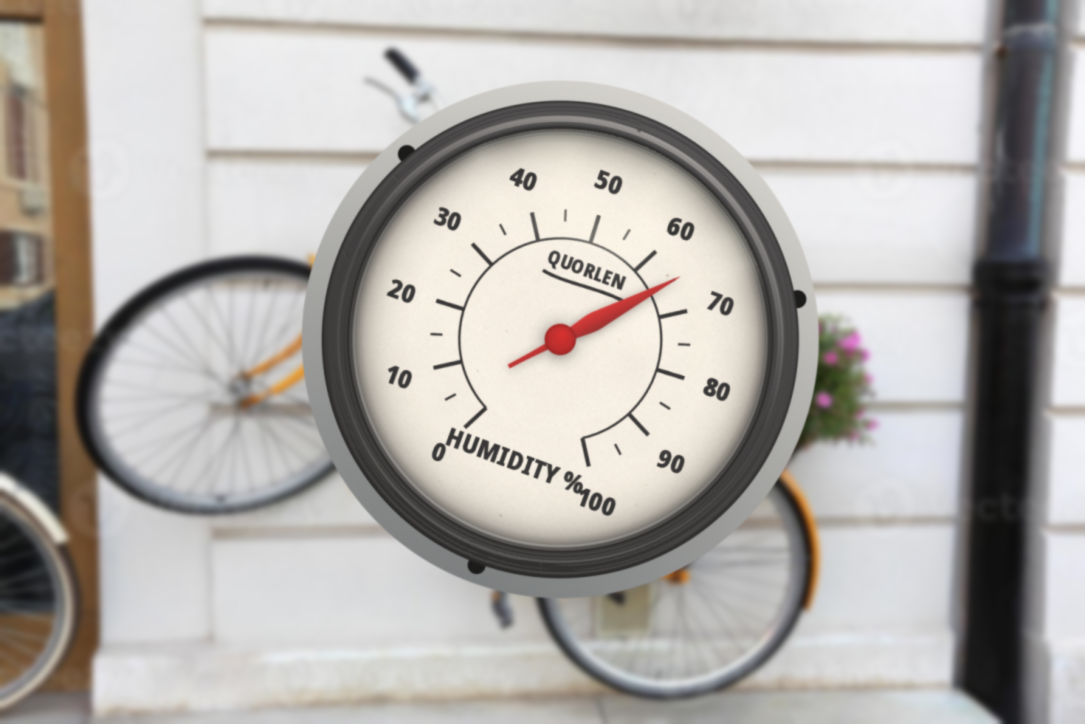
65 %
